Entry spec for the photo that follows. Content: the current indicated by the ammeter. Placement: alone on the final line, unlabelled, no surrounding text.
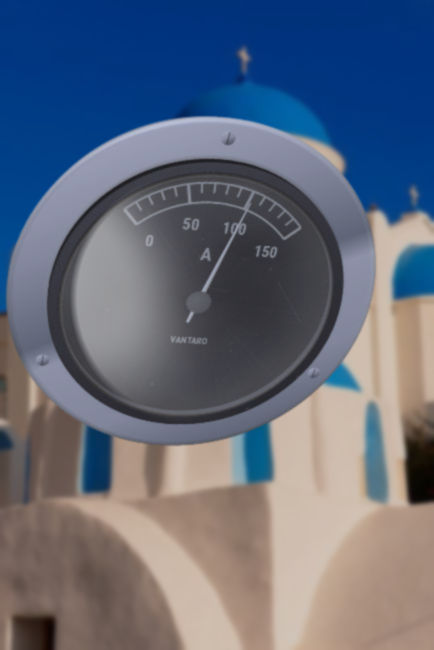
100 A
